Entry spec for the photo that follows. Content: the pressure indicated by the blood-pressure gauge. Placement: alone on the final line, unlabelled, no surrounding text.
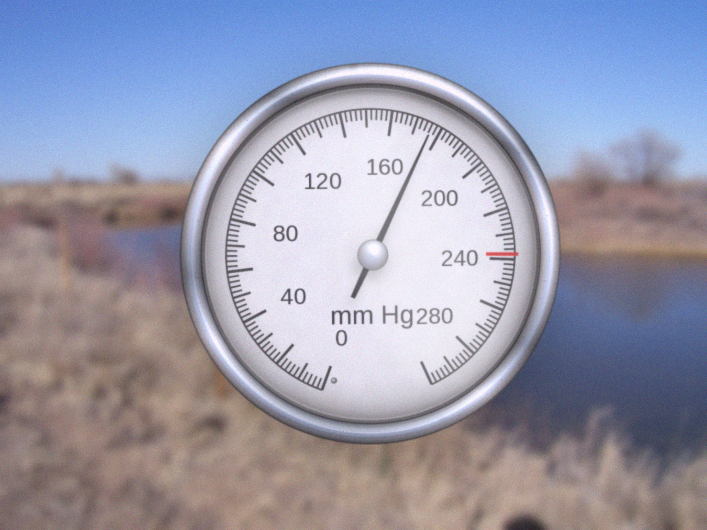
176 mmHg
